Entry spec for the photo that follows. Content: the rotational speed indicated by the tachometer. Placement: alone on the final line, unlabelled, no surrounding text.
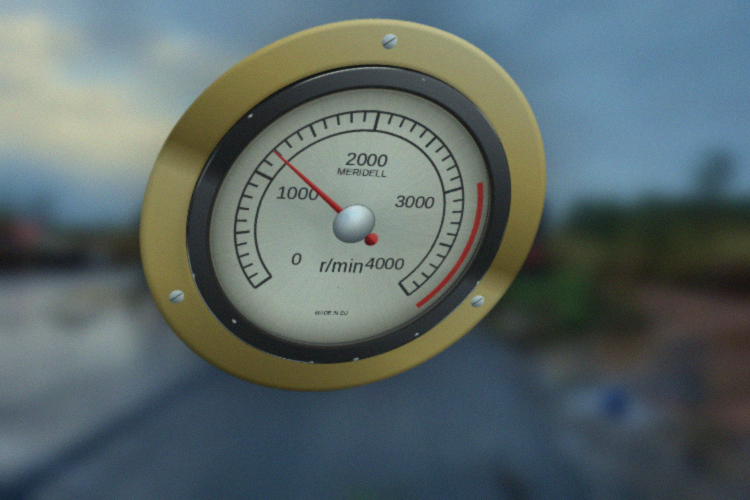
1200 rpm
